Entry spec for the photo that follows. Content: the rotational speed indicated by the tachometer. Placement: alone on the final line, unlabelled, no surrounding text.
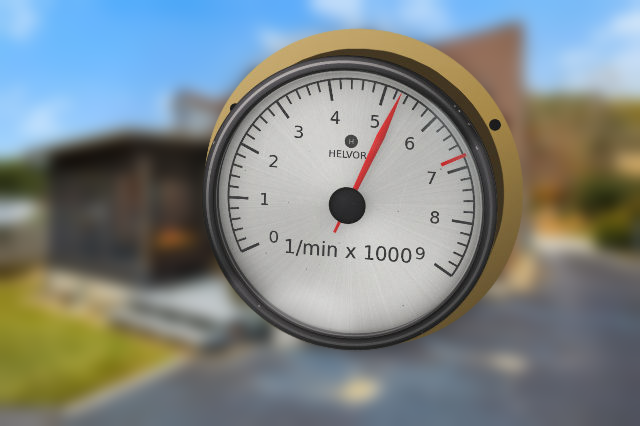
5300 rpm
